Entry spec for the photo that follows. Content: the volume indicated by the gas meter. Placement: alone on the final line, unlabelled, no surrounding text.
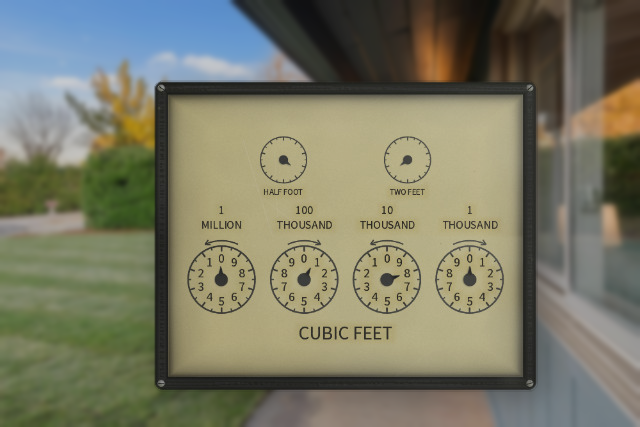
8000 ft³
